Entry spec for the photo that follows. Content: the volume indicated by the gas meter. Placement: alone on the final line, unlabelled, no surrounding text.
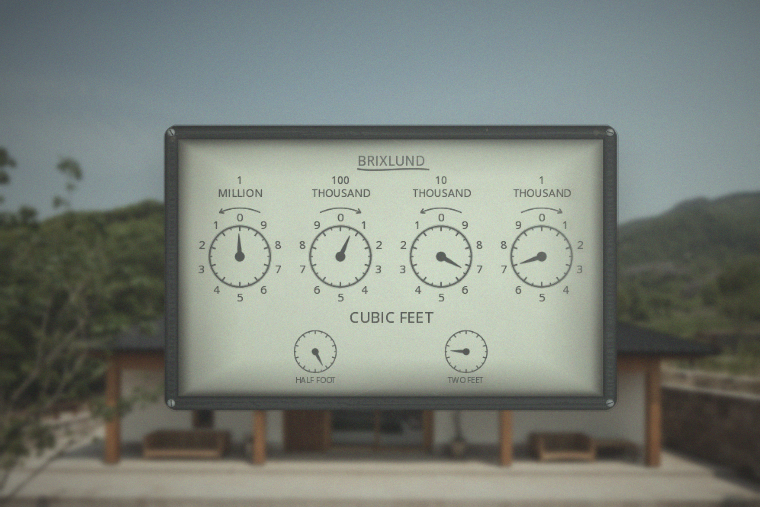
6700 ft³
